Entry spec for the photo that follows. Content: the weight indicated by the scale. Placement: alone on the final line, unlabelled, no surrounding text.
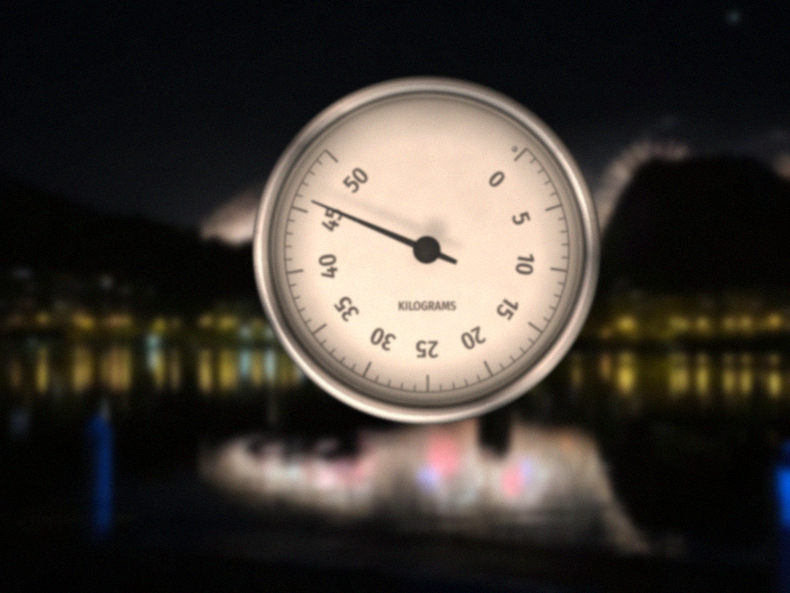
46 kg
